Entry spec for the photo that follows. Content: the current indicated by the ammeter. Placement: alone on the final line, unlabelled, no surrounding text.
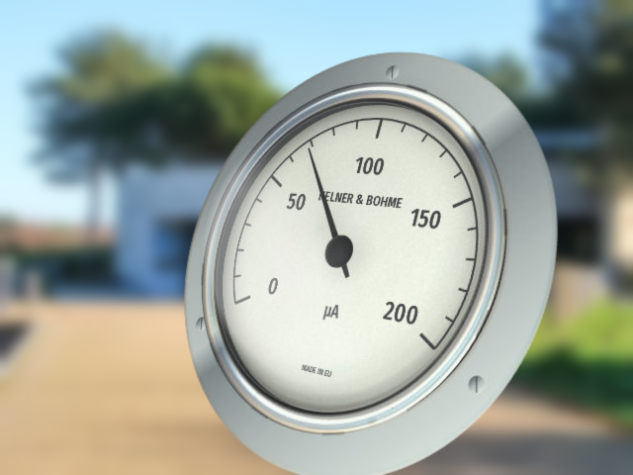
70 µA
